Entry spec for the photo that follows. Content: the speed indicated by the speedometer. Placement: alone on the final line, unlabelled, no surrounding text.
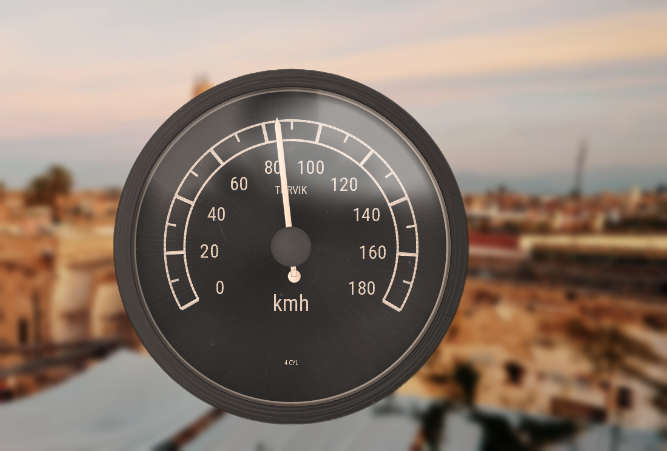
85 km/h
